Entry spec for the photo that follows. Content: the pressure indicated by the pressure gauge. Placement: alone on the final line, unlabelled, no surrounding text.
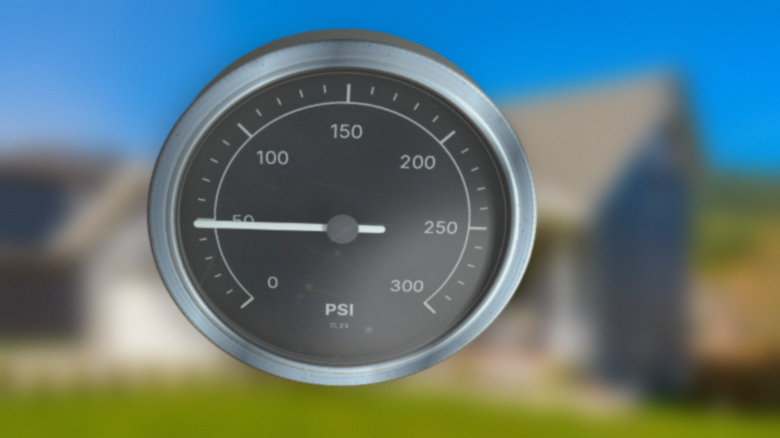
50 psi
